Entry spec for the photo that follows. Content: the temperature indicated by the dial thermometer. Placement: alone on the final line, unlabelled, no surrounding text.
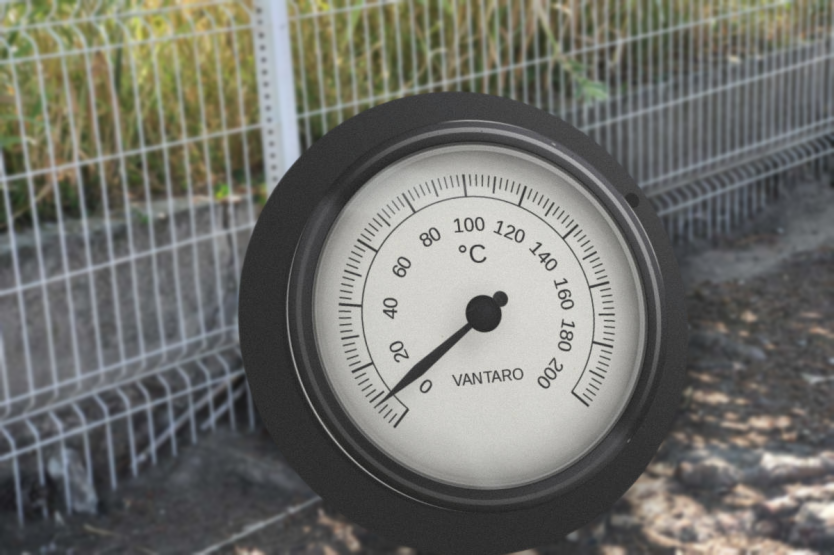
8 °C
